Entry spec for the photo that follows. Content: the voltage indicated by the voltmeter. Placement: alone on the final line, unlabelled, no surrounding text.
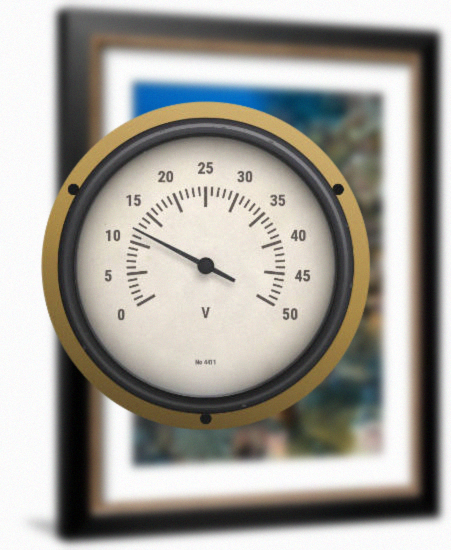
12 V
